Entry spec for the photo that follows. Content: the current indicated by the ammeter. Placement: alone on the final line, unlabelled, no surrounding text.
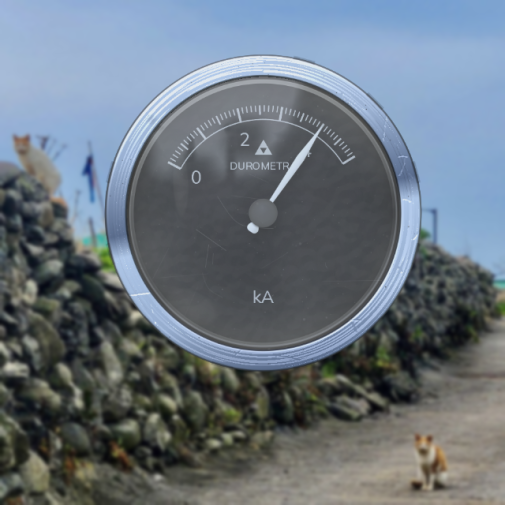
4 kA
